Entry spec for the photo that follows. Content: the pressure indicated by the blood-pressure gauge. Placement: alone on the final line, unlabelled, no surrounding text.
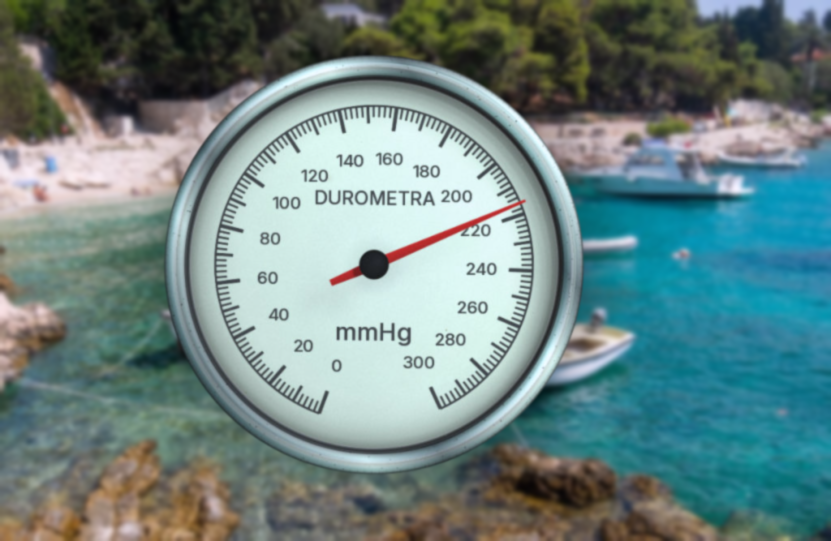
216 mmHg
